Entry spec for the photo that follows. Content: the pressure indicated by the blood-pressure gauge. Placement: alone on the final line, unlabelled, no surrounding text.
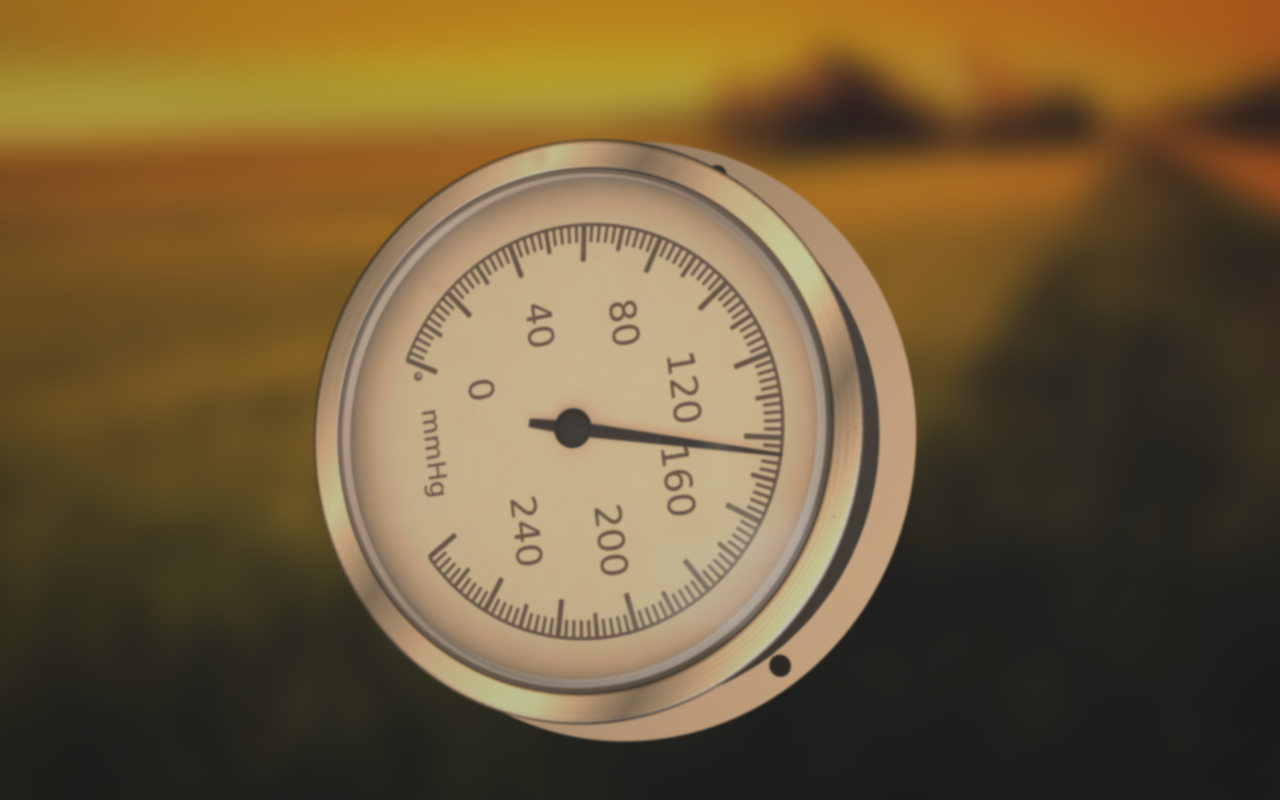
144 mmHg
